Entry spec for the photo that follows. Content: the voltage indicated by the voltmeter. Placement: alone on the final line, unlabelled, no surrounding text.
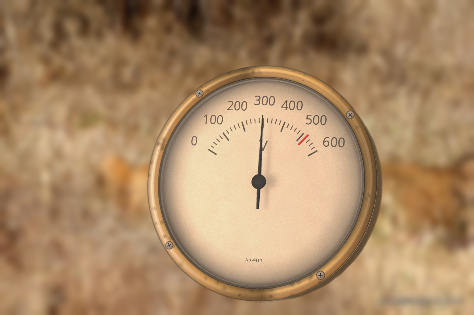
300 V
